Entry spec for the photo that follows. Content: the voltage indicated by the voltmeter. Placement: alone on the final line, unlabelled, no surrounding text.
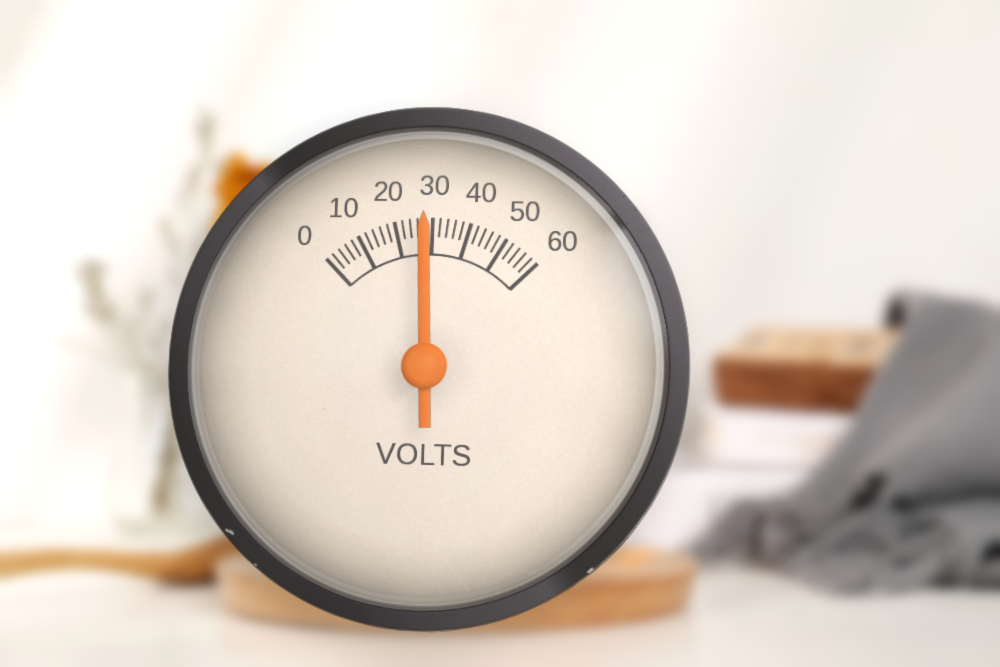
28 V
